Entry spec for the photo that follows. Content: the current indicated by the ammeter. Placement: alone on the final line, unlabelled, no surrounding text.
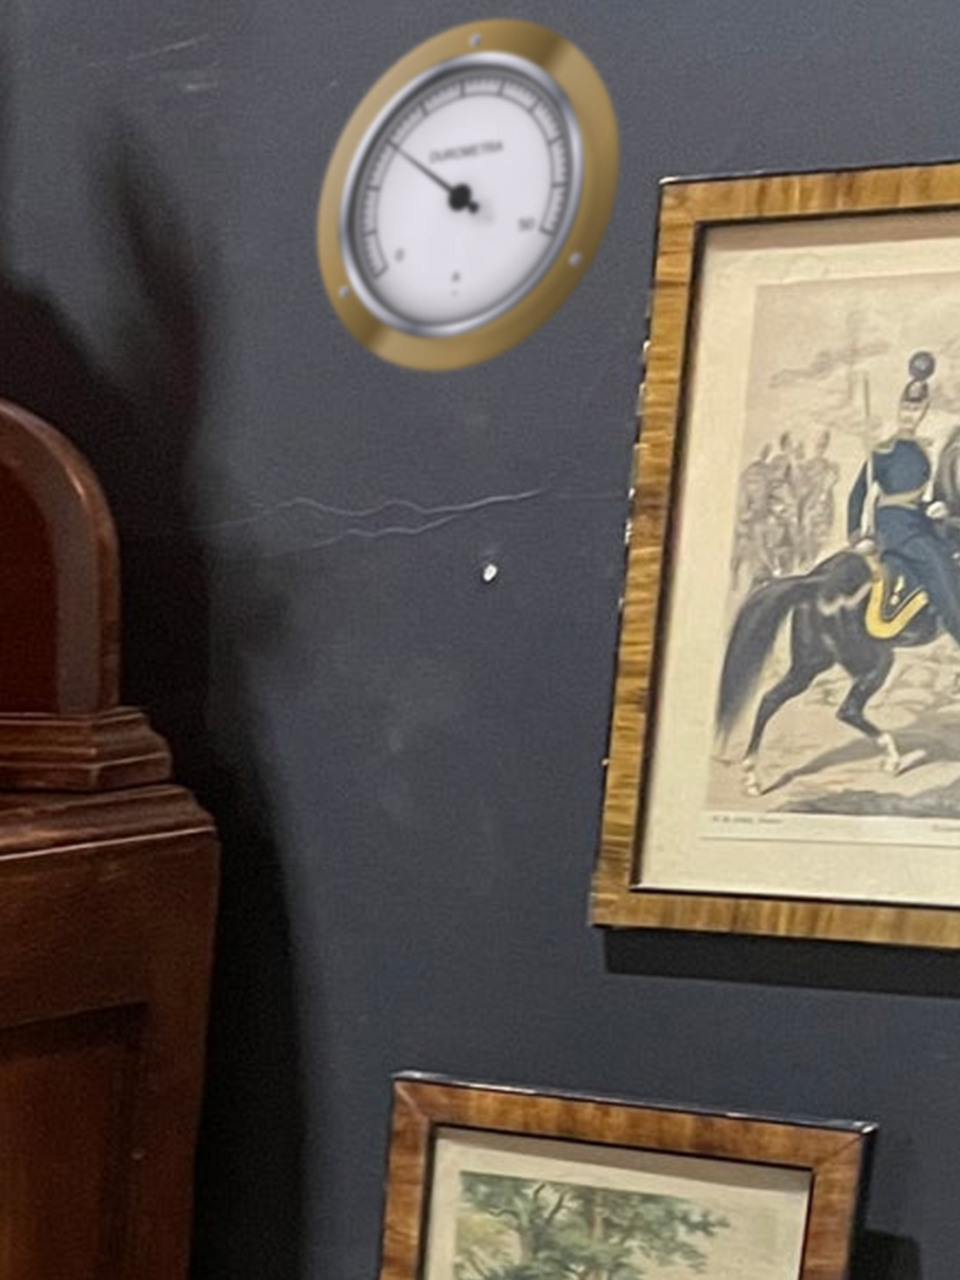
15 A
